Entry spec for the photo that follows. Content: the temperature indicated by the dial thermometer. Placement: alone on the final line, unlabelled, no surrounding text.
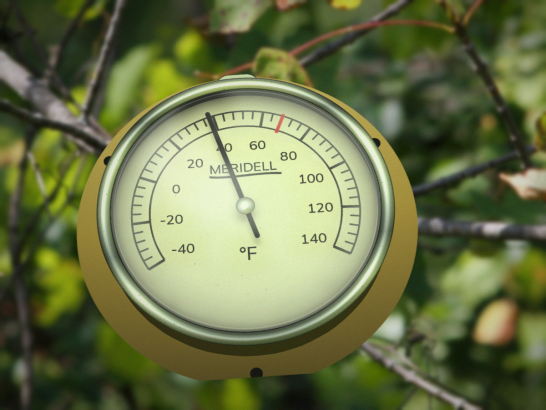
38 °F
